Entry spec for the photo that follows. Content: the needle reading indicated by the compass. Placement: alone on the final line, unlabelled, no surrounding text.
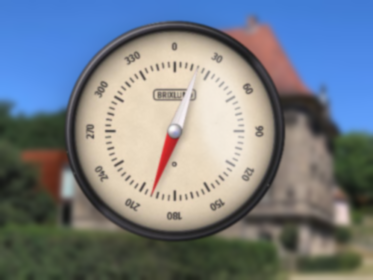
200 °
